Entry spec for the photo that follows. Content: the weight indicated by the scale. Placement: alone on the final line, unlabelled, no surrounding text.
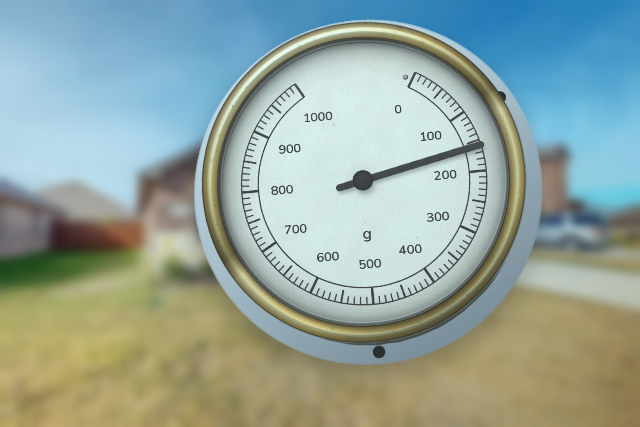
160 g
